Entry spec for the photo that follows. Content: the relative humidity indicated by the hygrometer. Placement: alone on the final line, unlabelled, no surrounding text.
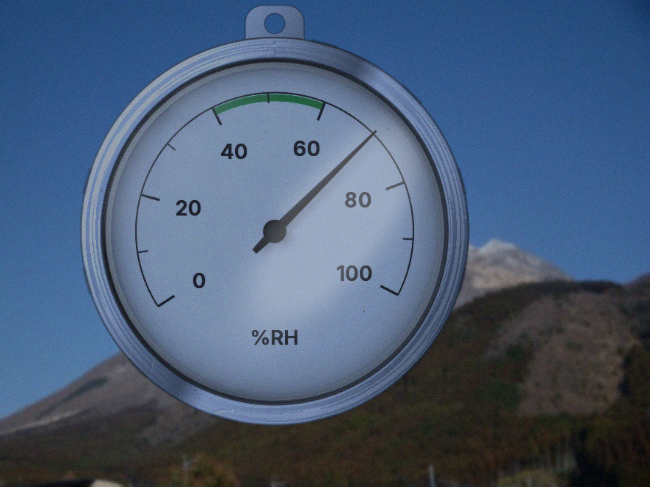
70 %
